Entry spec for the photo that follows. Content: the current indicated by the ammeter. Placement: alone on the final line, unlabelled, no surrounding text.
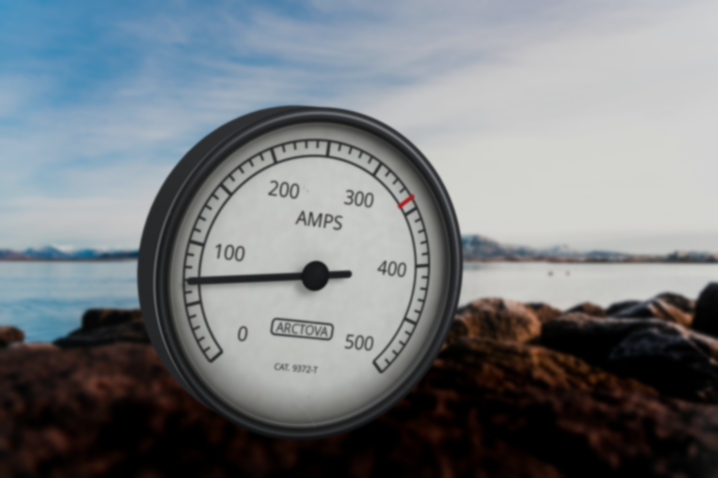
70 A
